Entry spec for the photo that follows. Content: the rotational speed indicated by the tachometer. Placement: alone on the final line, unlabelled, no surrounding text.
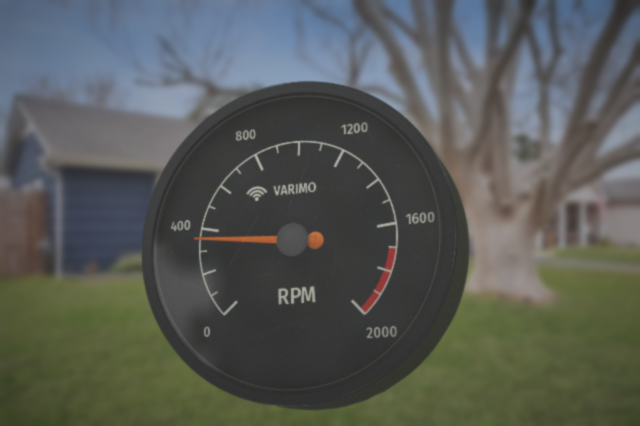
350 rpm
